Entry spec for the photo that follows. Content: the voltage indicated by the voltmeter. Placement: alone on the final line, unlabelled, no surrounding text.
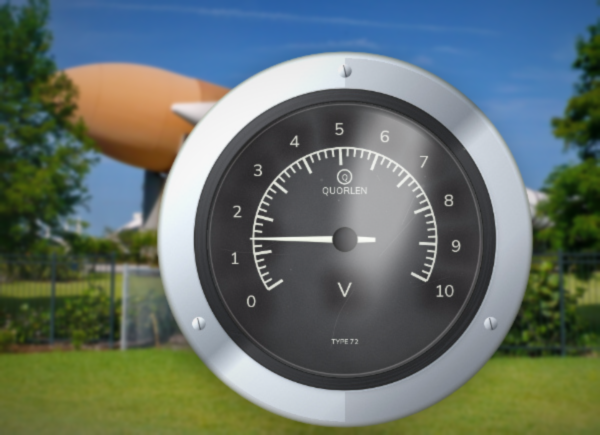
1.4 V
